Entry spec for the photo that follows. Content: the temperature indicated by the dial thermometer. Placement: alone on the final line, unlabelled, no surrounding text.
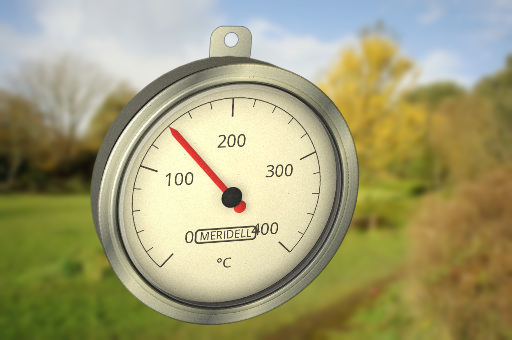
140 °C
